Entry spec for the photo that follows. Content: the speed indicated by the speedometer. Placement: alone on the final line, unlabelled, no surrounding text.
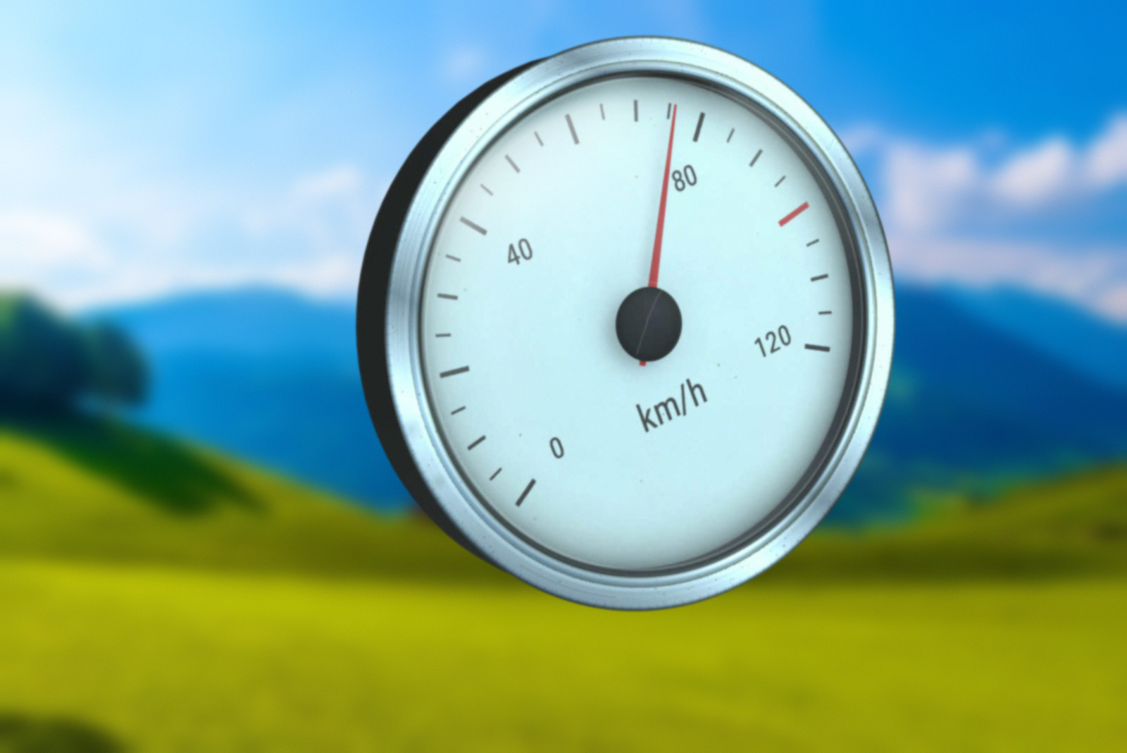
75 km/h
